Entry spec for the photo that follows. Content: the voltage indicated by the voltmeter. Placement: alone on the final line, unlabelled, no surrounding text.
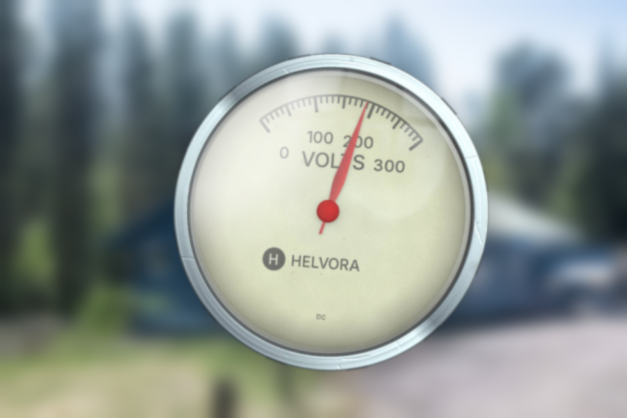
190 V
